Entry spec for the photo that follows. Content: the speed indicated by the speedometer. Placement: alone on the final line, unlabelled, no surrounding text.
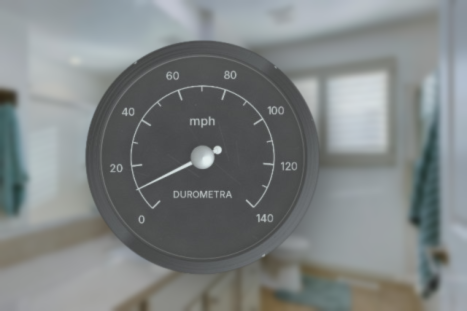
10 mph
